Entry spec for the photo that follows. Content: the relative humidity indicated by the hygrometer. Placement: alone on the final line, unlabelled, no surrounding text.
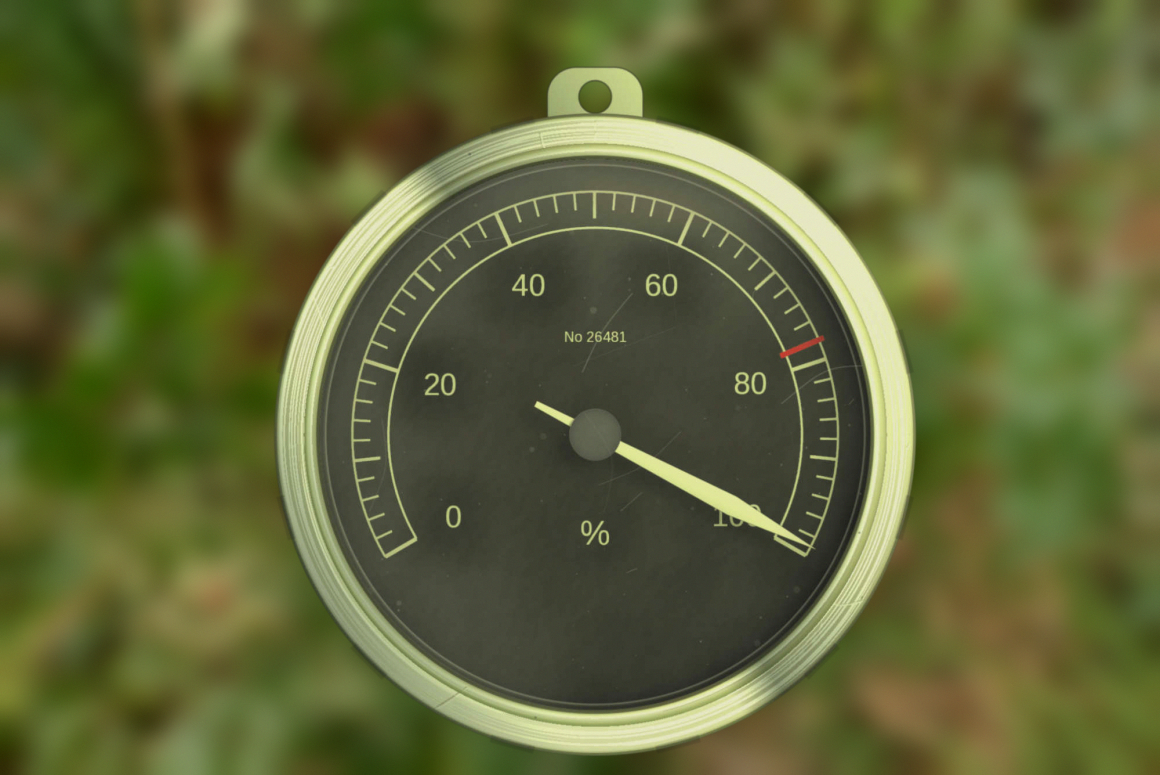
99 %
